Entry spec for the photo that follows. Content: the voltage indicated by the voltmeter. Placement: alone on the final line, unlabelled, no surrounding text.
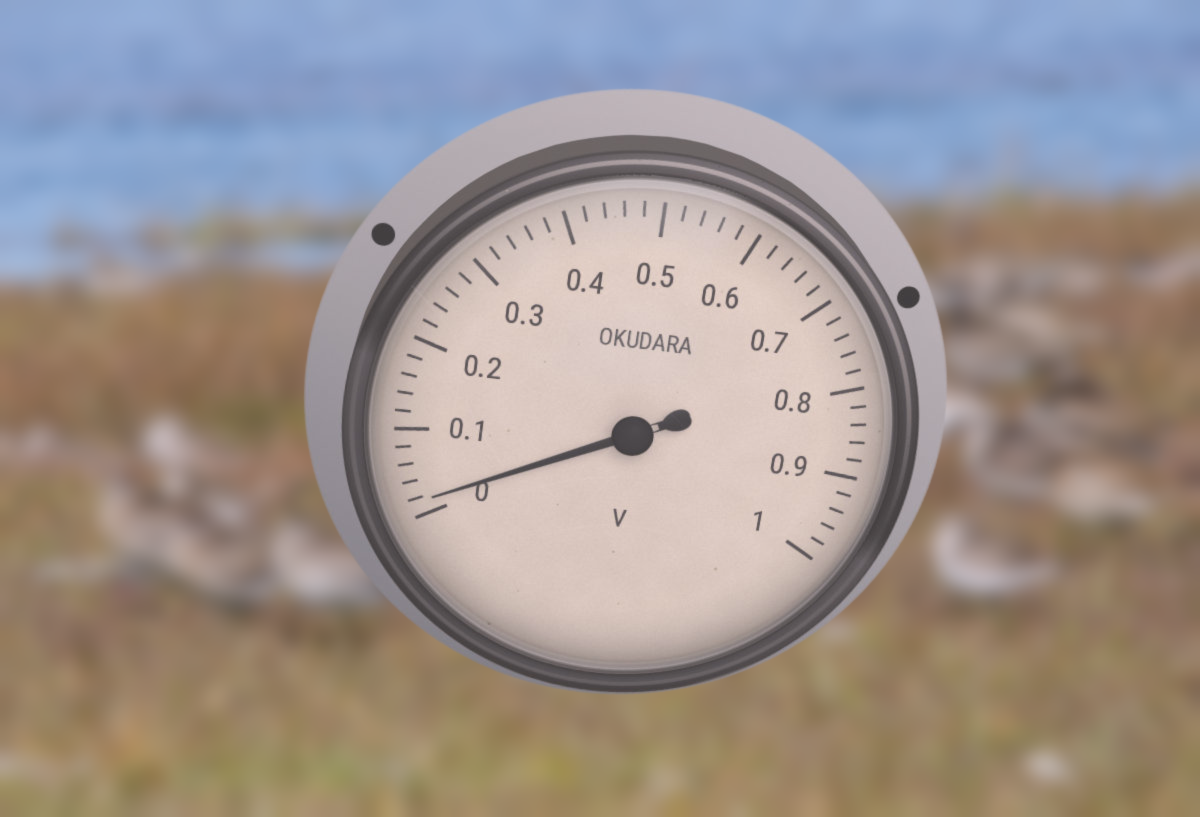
0.02 V
